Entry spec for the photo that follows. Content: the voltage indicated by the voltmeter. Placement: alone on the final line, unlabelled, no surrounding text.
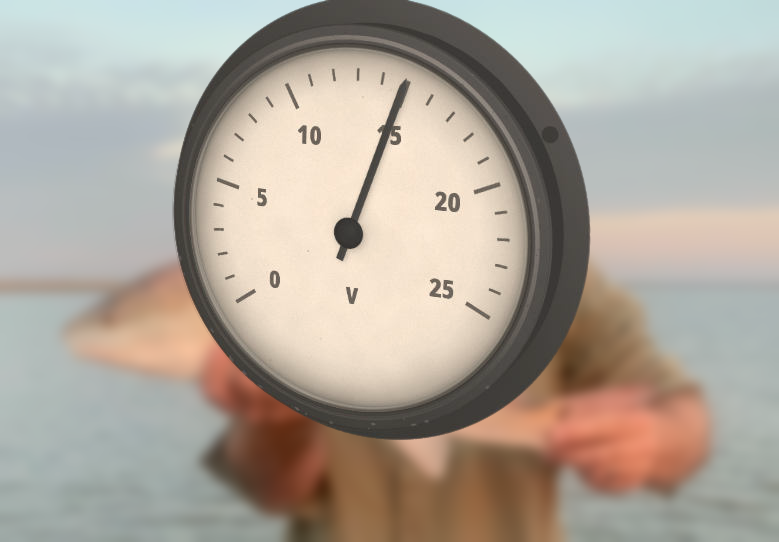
15 V
